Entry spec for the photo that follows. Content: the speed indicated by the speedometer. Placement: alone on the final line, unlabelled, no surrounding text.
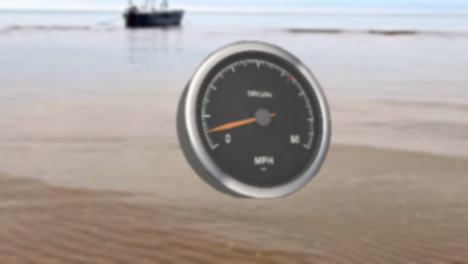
5 mph
